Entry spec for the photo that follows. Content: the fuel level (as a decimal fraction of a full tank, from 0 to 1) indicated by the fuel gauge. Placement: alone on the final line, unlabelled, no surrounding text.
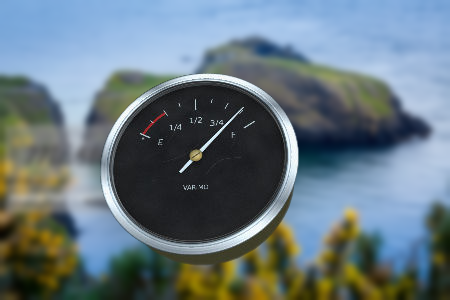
0.875
